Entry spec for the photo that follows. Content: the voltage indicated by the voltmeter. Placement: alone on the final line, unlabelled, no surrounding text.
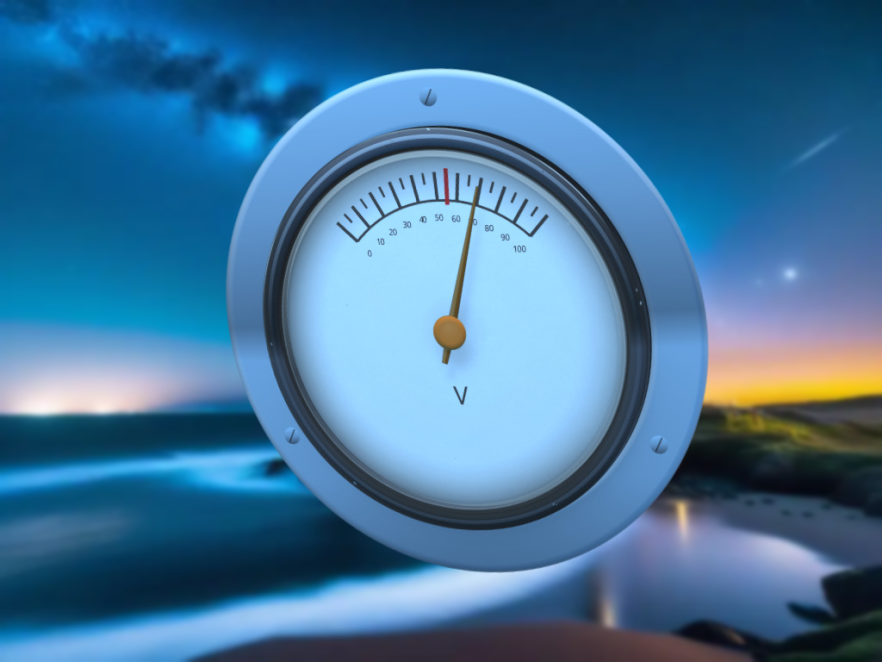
70 V
